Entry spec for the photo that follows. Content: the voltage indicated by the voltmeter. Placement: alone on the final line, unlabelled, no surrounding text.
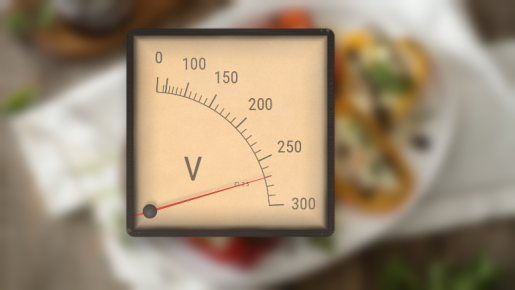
270 V
